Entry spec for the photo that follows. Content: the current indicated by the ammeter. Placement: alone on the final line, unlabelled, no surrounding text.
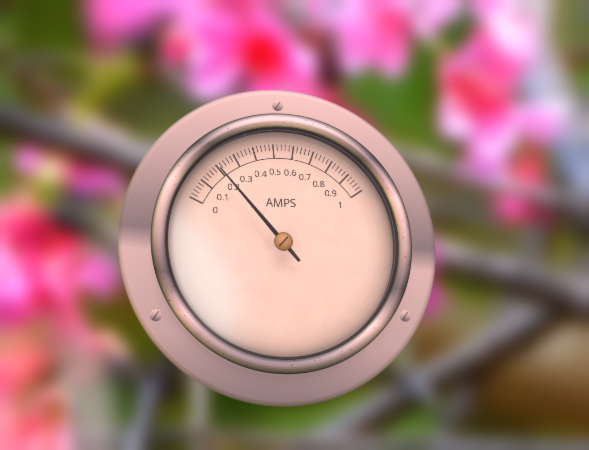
0.2 A
